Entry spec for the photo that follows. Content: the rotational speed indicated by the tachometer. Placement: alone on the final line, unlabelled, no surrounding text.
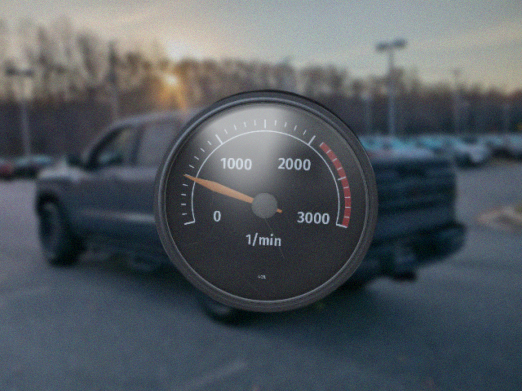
500 rpm
